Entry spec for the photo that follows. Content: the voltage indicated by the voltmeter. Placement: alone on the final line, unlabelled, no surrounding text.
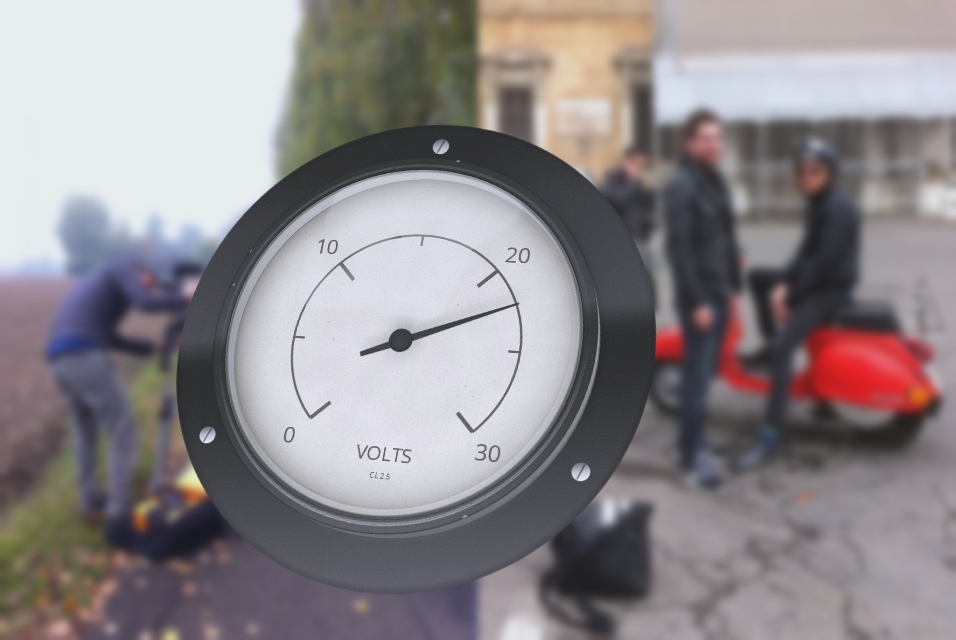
22.5 V
